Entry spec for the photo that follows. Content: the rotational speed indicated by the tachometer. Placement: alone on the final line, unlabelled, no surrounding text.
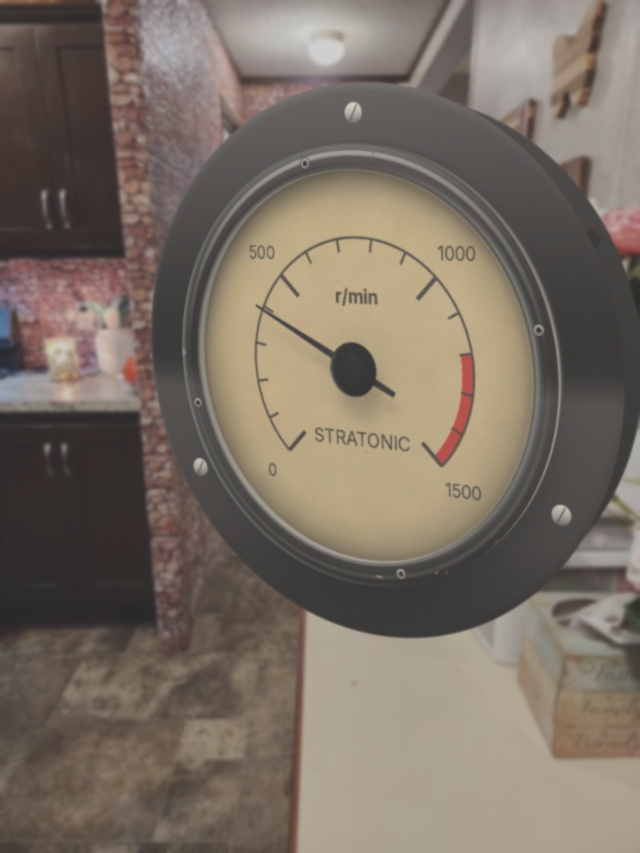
400 rpm
